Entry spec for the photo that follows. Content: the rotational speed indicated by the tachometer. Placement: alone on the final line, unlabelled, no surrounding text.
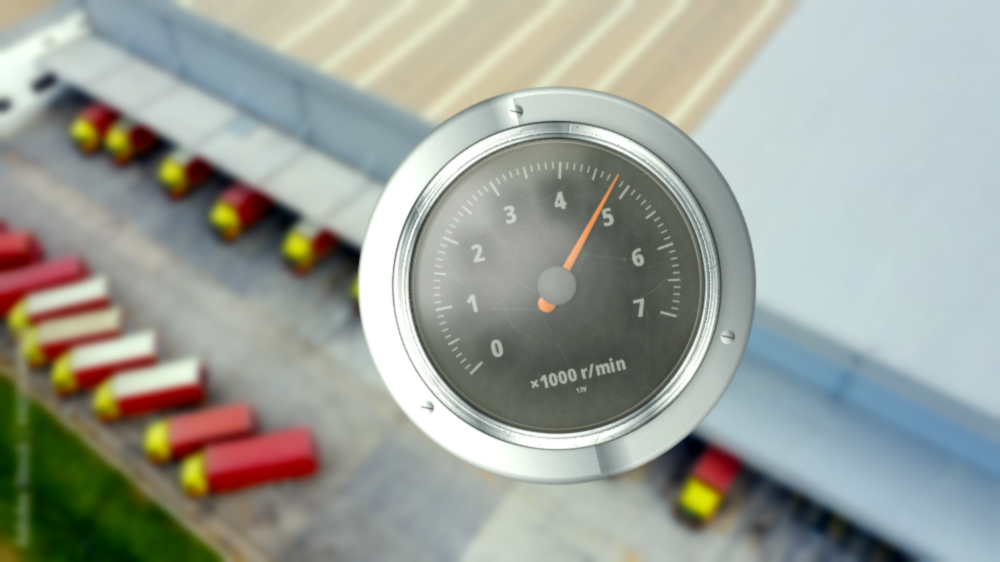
4800 rpm
